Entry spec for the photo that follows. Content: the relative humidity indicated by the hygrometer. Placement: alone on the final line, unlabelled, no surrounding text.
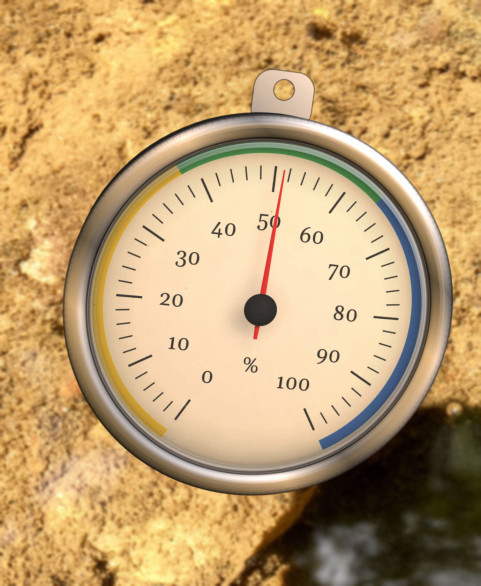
51 %
